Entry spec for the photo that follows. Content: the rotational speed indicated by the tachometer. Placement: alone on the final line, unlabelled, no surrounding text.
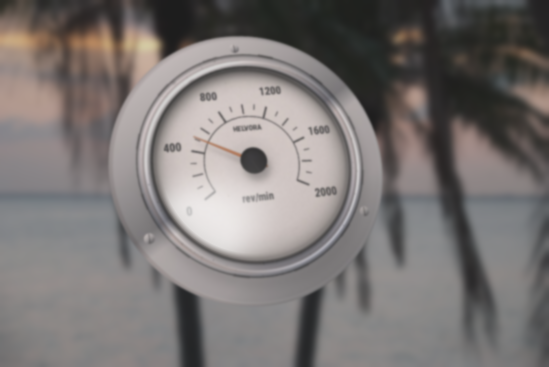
500 rpm
